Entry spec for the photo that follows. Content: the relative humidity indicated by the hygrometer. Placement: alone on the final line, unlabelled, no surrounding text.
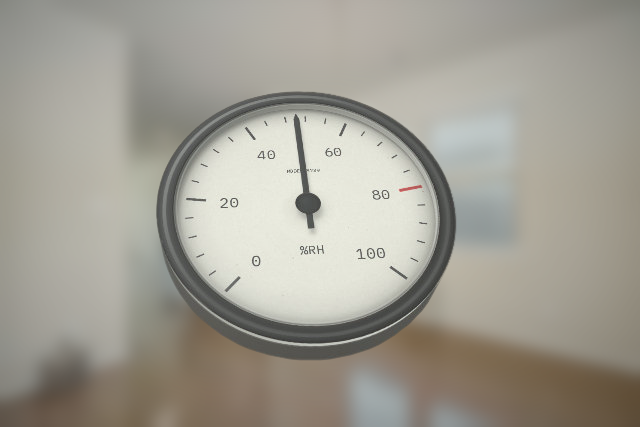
50 %
